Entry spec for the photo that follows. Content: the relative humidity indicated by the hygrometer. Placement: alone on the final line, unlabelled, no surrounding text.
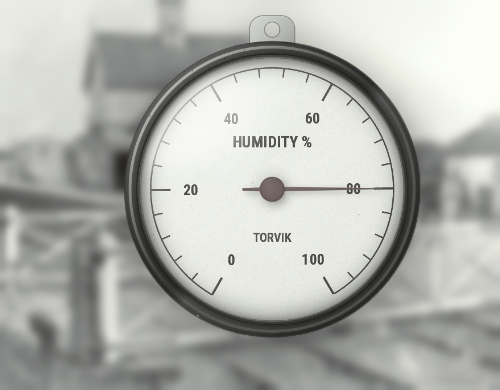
80 %
